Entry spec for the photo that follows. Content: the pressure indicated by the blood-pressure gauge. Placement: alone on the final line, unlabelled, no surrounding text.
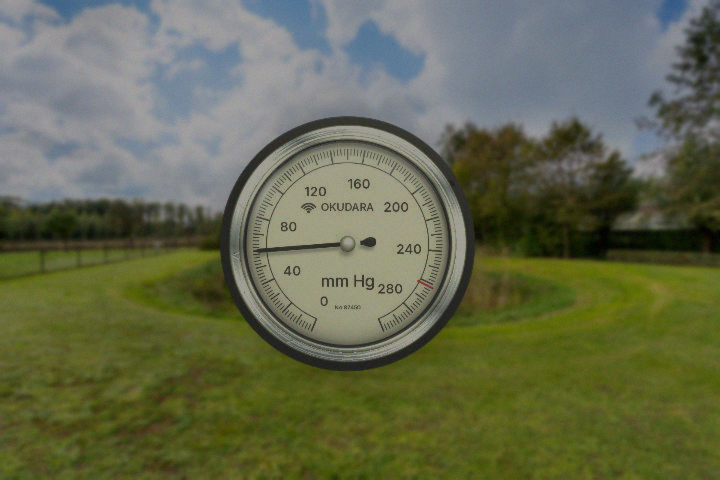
60 mmHg
